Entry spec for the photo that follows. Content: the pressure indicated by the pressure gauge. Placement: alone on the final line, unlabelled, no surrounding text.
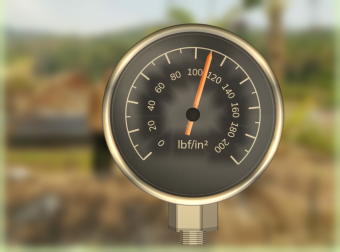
110 psi
